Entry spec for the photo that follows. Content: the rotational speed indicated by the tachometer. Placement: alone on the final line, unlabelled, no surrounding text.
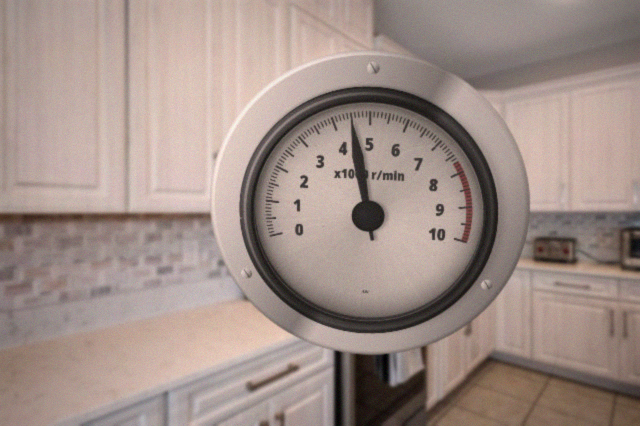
4500 rpm
